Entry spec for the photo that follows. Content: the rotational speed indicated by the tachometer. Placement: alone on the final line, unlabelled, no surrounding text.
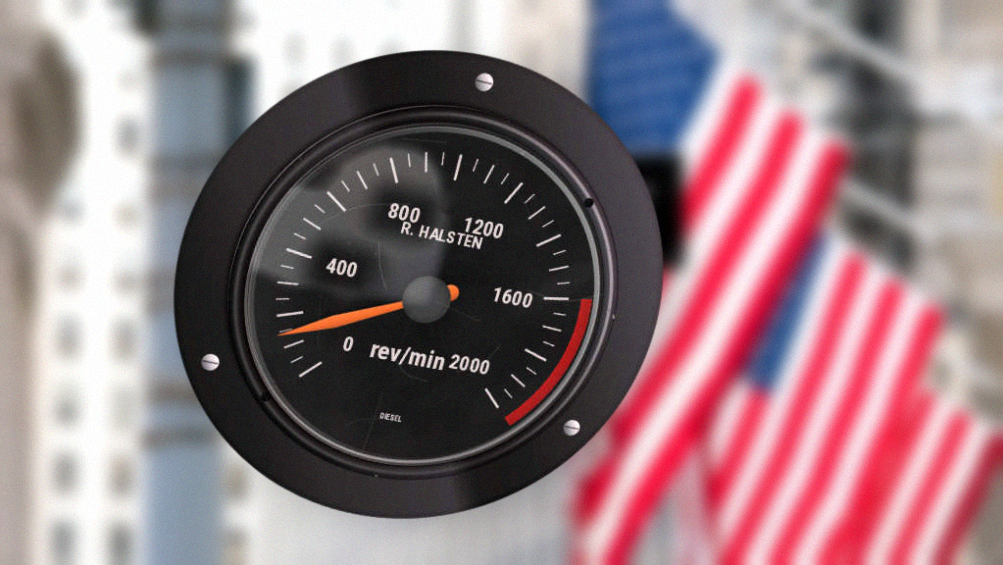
150 rpm
